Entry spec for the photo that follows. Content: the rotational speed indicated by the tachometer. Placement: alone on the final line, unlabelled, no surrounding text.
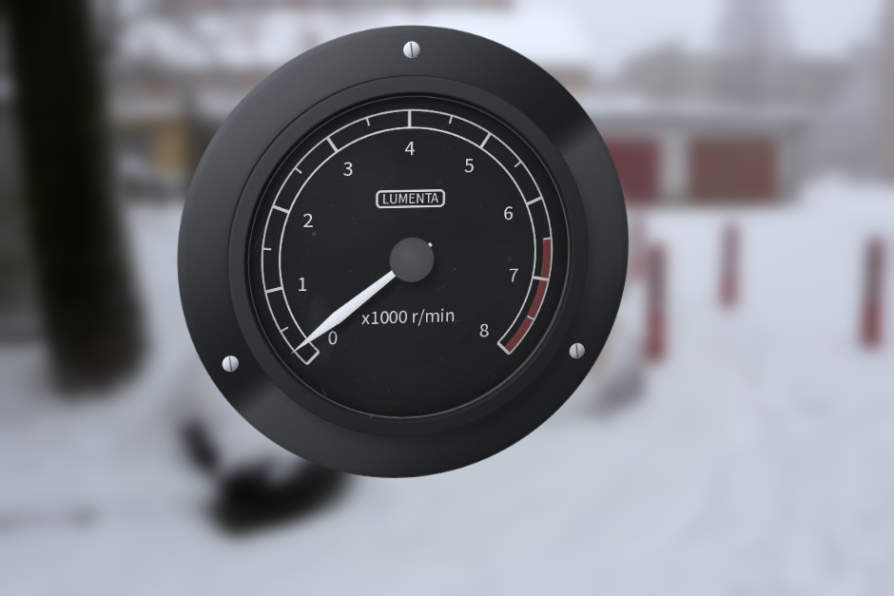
250 rpm
